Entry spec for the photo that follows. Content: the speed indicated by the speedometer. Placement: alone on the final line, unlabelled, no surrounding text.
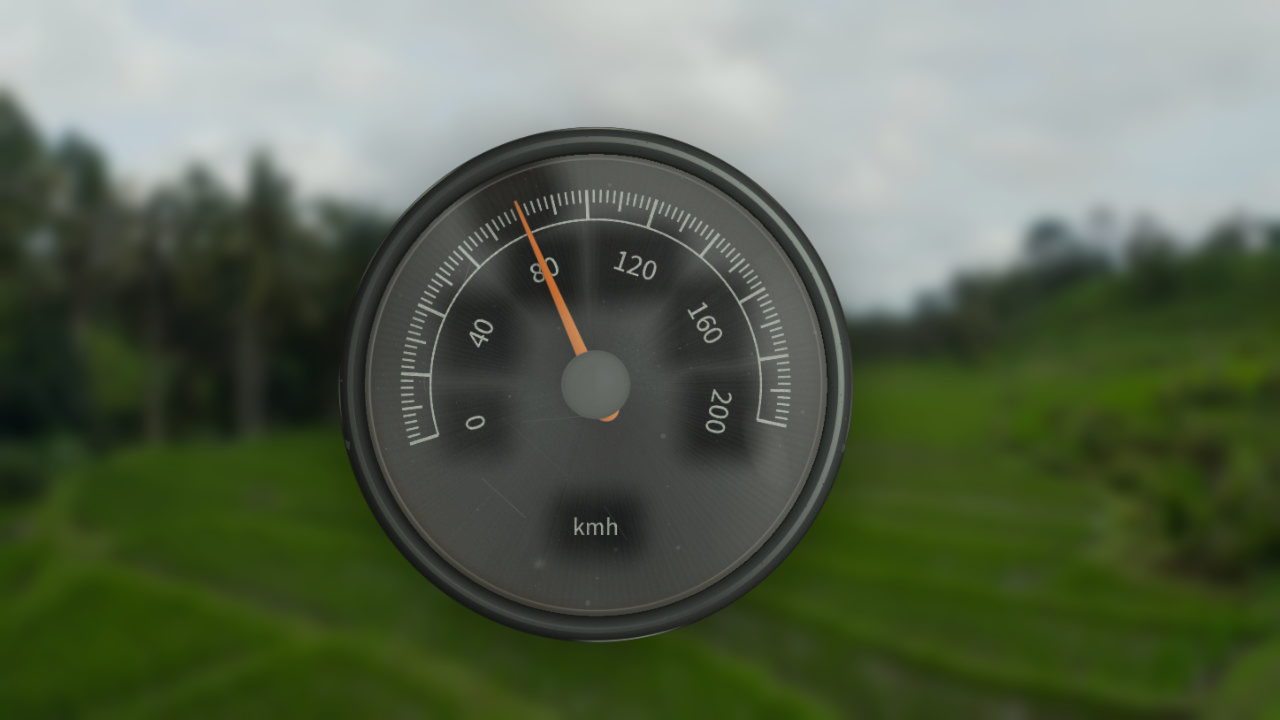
80 km/h
